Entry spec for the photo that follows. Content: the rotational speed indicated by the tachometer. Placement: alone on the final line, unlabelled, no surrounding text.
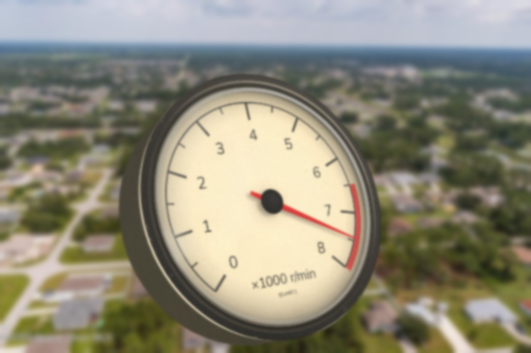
7500 rpm
